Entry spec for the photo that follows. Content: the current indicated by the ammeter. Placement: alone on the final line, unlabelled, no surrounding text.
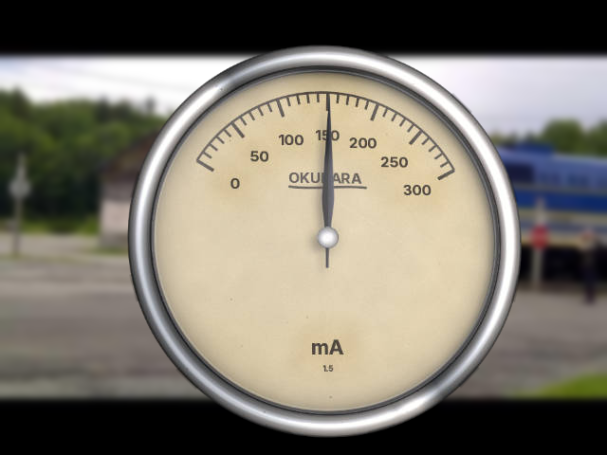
150 mA
